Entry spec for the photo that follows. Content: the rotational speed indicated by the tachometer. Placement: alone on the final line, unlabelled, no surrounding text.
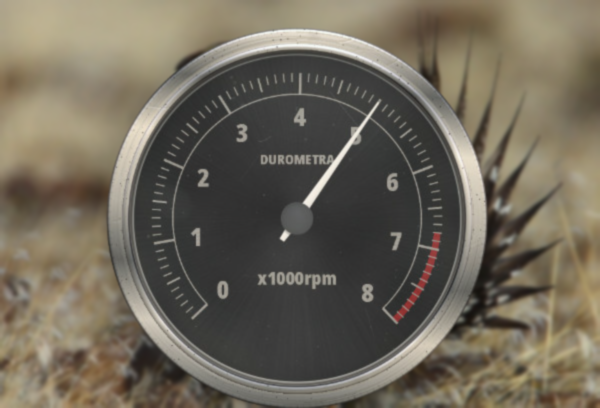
5000 rpm
